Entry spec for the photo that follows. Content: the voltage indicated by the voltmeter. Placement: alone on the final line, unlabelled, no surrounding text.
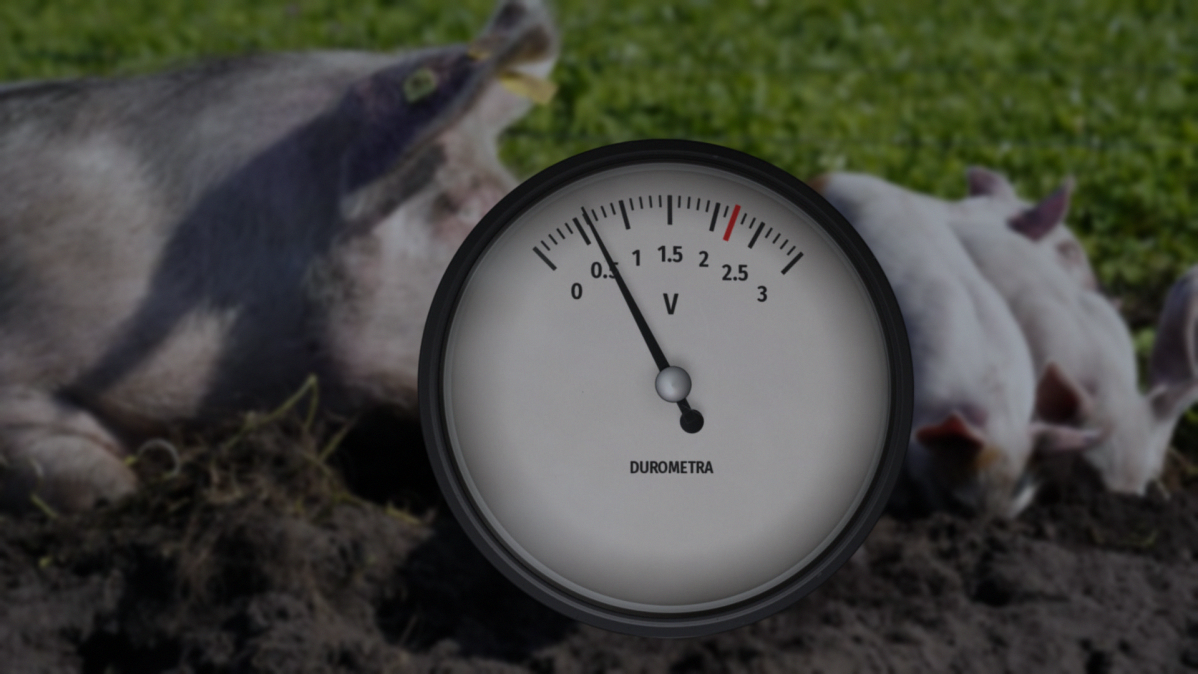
0.6 V
